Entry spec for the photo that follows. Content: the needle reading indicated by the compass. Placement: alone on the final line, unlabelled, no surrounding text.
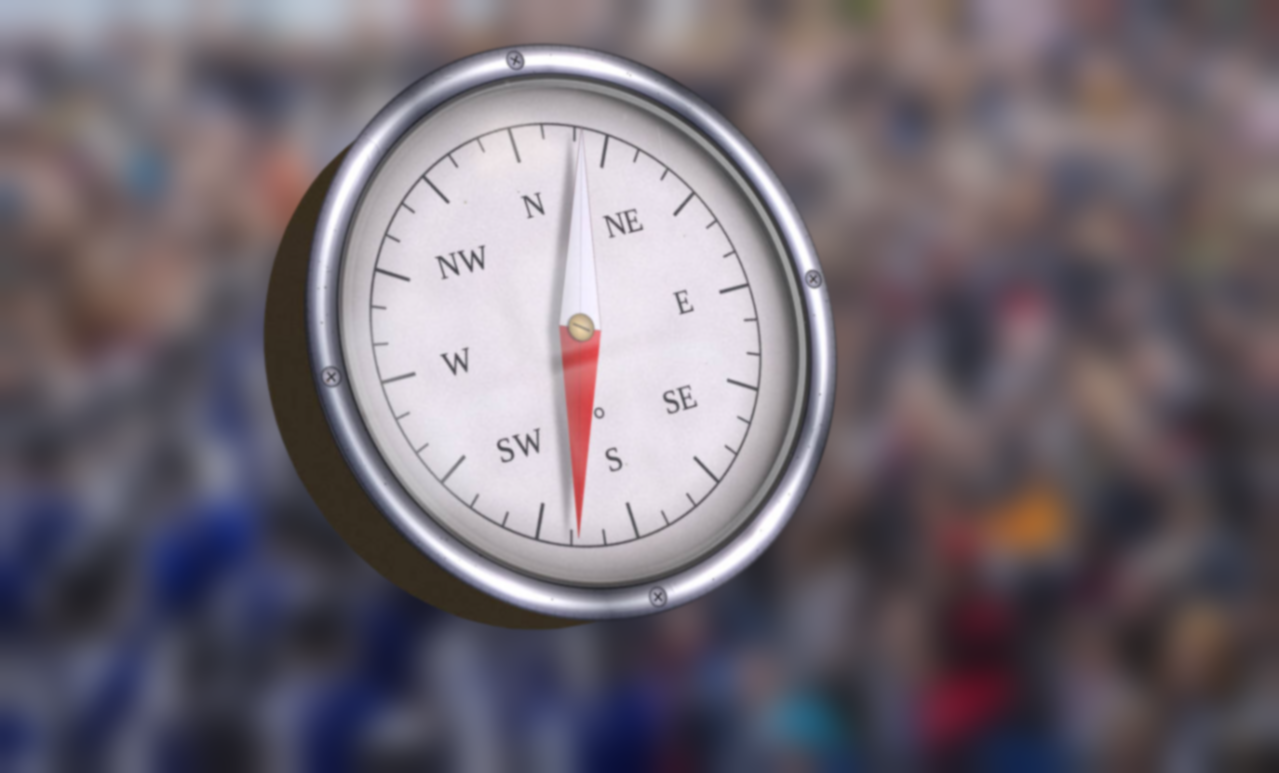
200 °
